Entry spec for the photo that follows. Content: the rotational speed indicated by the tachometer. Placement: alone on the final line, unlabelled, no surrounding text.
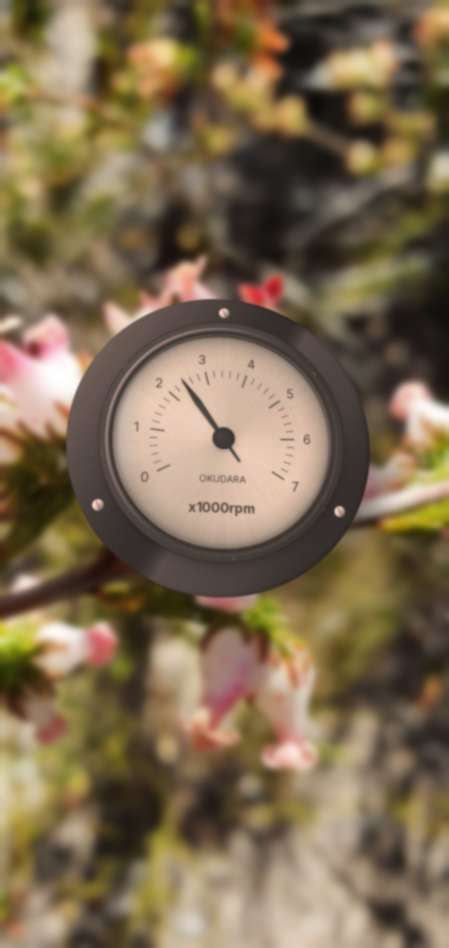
2400 rpm
